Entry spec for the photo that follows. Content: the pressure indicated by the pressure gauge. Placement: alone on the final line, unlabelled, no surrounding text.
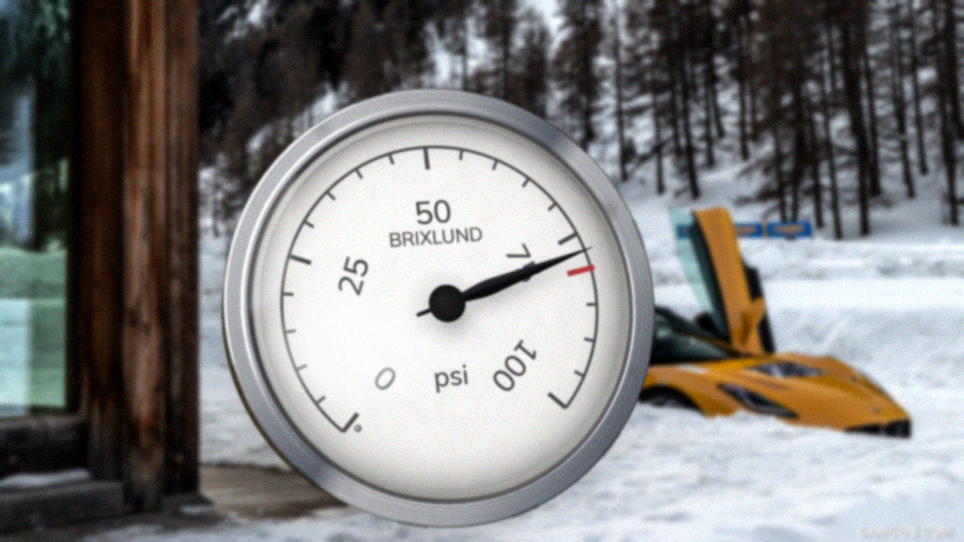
77.5 psi
